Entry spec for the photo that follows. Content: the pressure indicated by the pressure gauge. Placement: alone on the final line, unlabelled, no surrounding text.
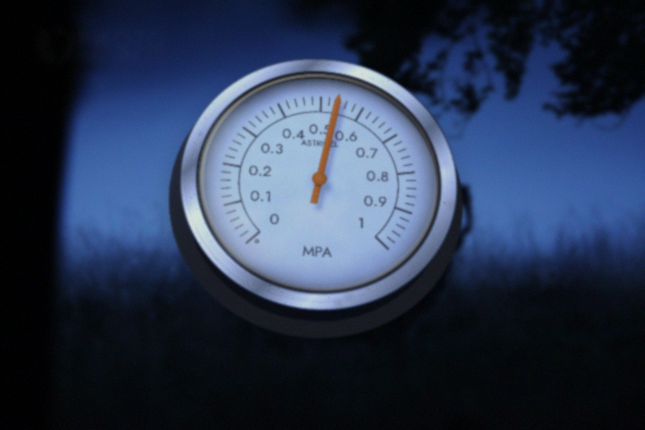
0.54 MPa
